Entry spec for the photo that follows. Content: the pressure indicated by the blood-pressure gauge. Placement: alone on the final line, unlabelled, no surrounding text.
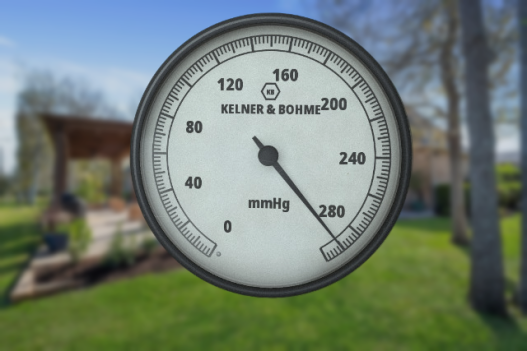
290 mmHg
